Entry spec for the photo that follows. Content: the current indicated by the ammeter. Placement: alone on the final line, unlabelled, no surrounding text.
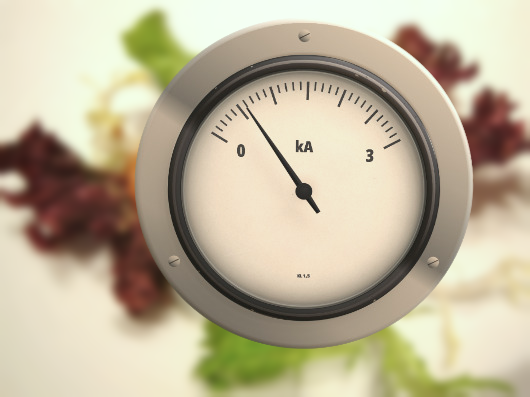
0.6 kA
